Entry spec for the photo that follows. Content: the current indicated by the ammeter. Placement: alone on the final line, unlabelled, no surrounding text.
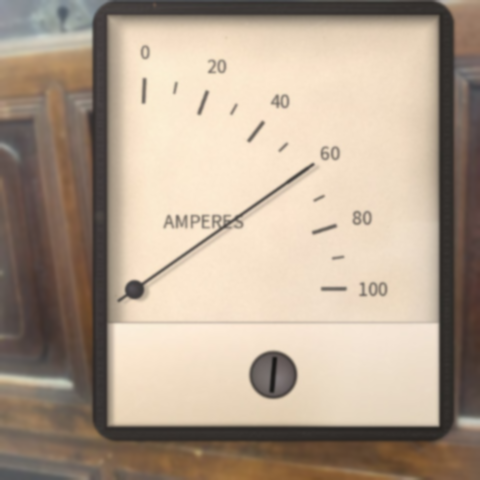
60 A
